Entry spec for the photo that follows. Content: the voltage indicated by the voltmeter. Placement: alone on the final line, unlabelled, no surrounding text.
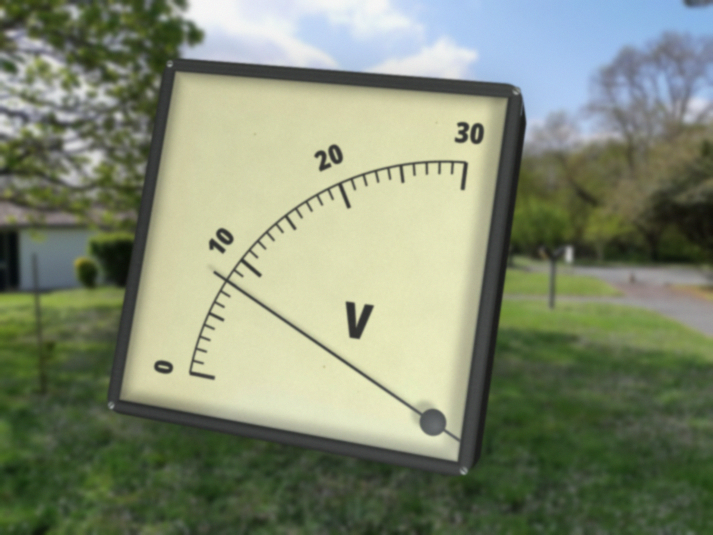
8 V
